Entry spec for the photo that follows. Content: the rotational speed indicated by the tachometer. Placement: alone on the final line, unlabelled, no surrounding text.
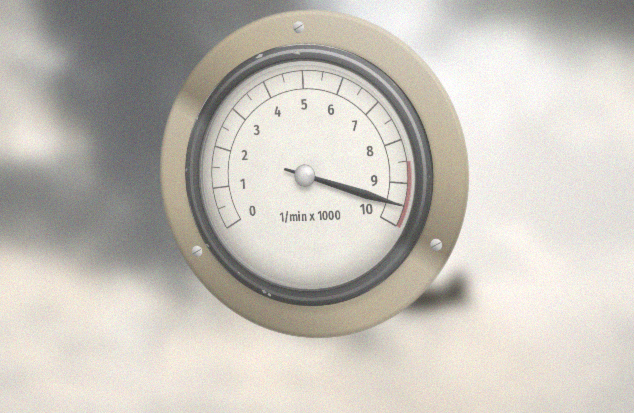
9500 rpm
